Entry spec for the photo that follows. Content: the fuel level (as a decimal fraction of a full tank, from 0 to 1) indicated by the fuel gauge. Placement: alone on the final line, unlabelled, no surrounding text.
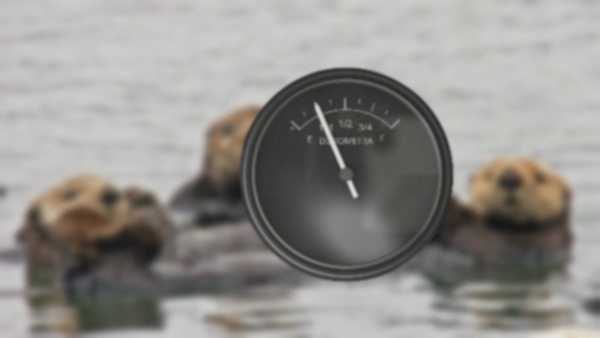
0.25
